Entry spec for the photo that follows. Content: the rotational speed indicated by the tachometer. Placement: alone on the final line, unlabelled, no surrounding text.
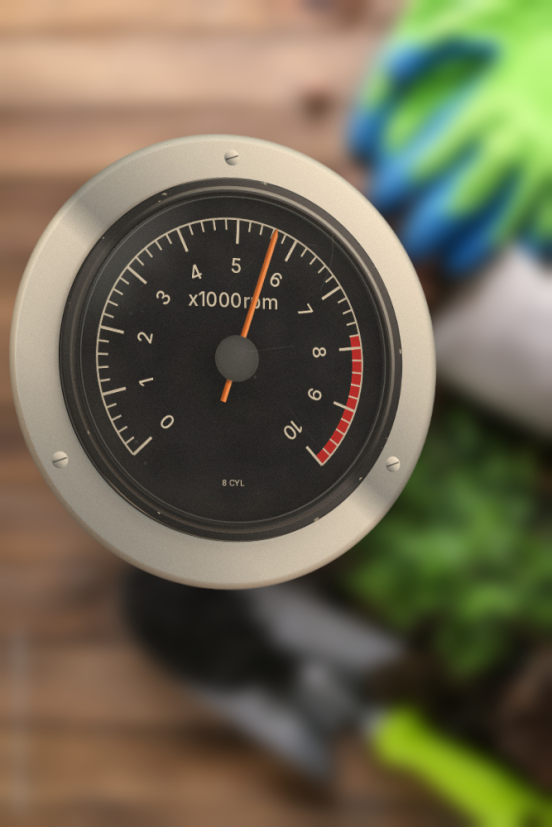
5600 rpm
